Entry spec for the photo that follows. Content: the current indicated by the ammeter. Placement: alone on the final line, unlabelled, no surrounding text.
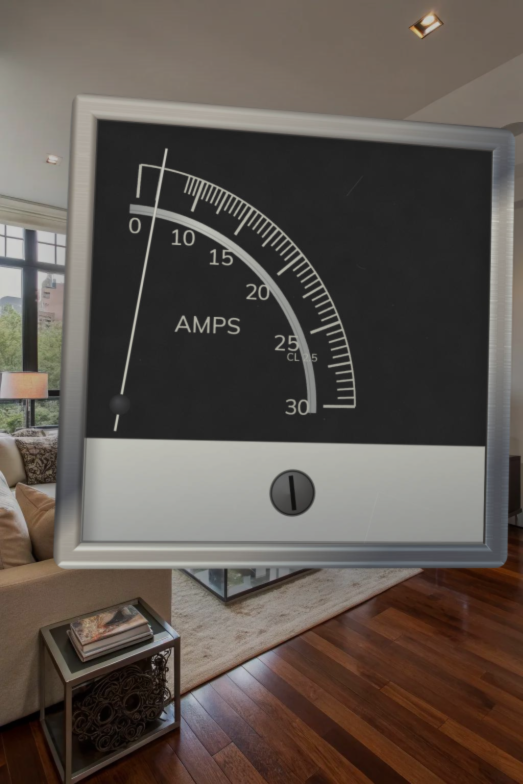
5 A
